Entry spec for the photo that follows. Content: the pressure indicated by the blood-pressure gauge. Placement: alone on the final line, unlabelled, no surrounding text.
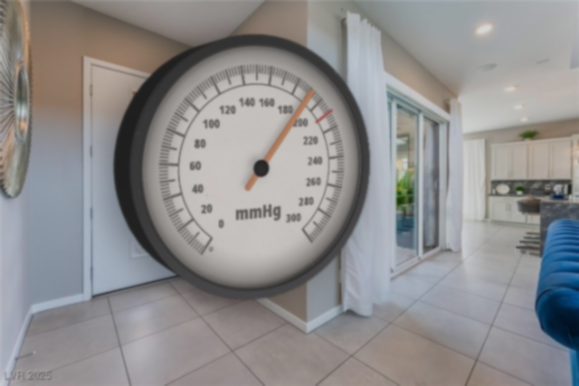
190 mmHg
